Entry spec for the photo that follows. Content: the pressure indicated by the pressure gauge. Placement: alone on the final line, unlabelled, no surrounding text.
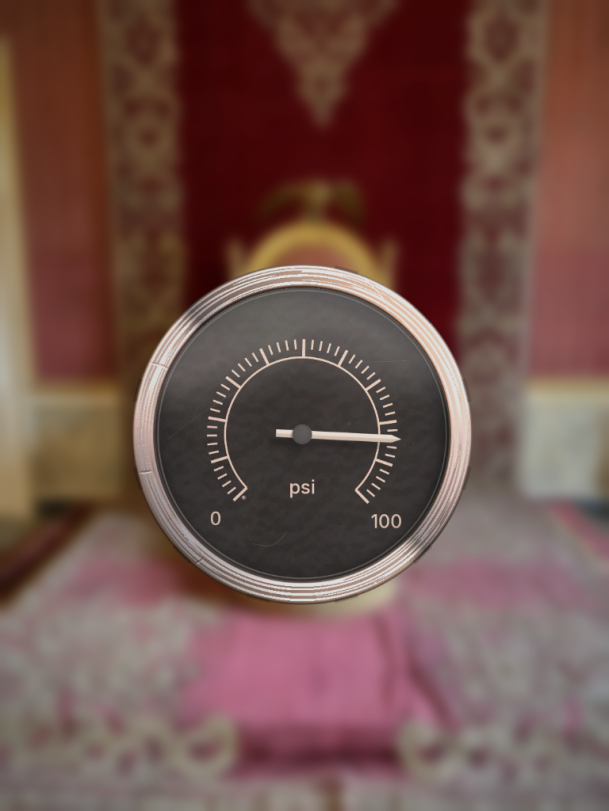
84 psi
